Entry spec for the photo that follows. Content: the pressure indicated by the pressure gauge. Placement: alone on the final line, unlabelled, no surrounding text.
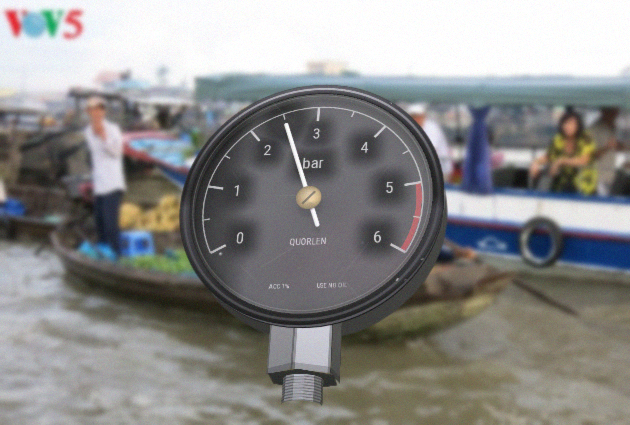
2.5 bar
